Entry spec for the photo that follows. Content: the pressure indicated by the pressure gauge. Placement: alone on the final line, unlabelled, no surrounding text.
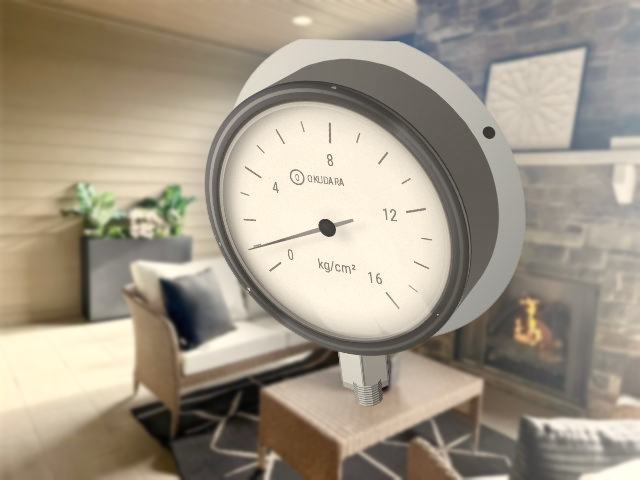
1 kg/cm²
